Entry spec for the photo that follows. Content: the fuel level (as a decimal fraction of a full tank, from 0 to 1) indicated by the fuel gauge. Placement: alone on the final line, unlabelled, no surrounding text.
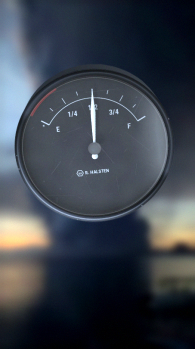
0.5
